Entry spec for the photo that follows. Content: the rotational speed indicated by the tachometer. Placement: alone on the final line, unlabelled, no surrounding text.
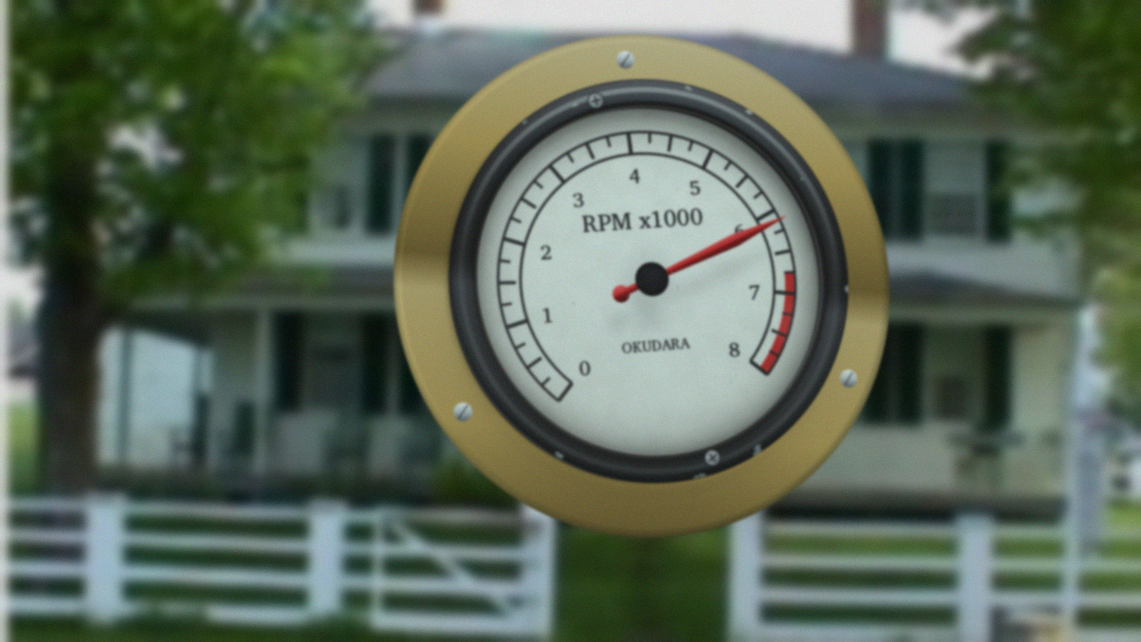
6125 rpm
